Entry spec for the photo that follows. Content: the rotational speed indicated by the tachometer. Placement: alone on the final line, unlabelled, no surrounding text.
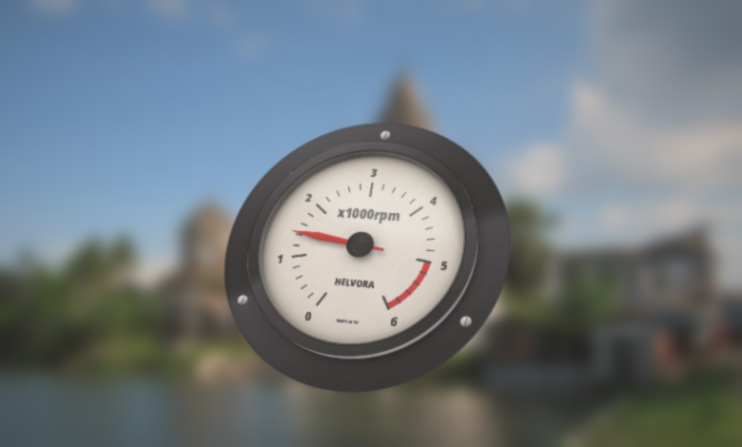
1400 rpm
